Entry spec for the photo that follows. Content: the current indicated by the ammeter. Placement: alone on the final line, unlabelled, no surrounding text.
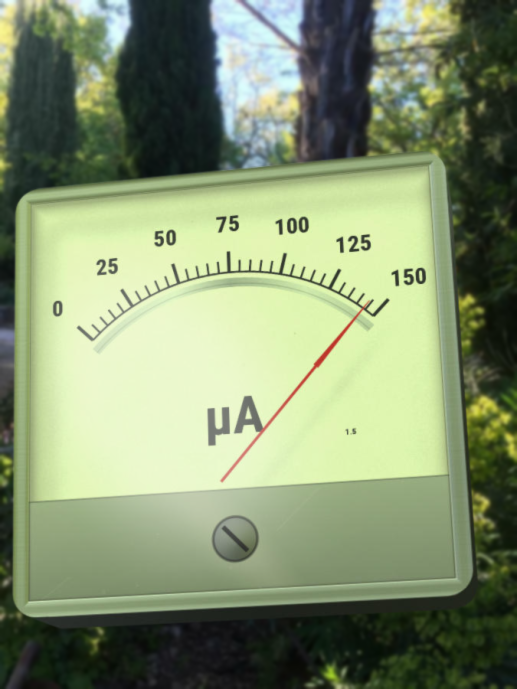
145 µA
